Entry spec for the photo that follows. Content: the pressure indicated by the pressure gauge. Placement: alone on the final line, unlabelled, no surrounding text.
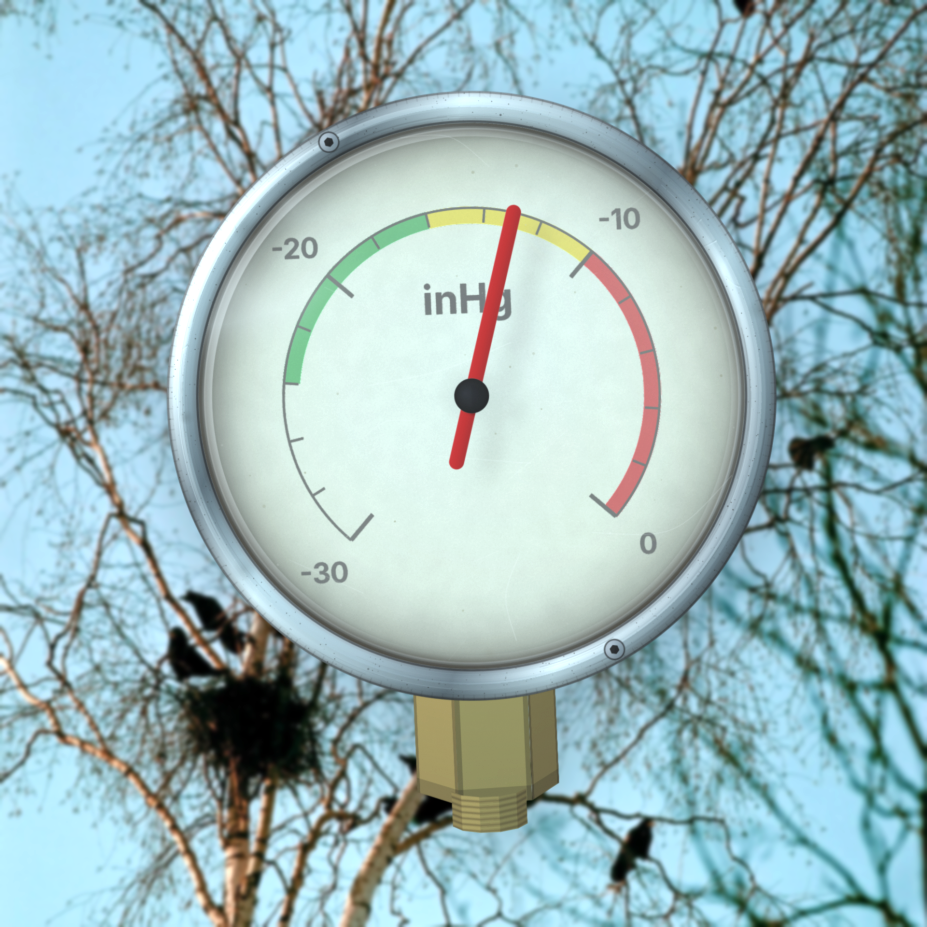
-13 inHg
